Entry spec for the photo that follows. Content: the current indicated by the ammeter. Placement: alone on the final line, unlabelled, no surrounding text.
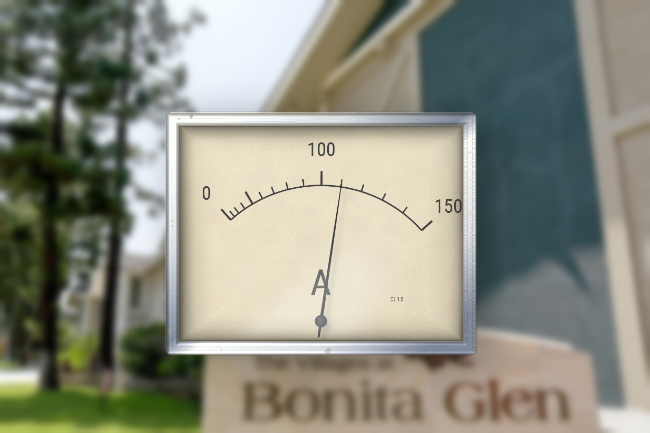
110 A
